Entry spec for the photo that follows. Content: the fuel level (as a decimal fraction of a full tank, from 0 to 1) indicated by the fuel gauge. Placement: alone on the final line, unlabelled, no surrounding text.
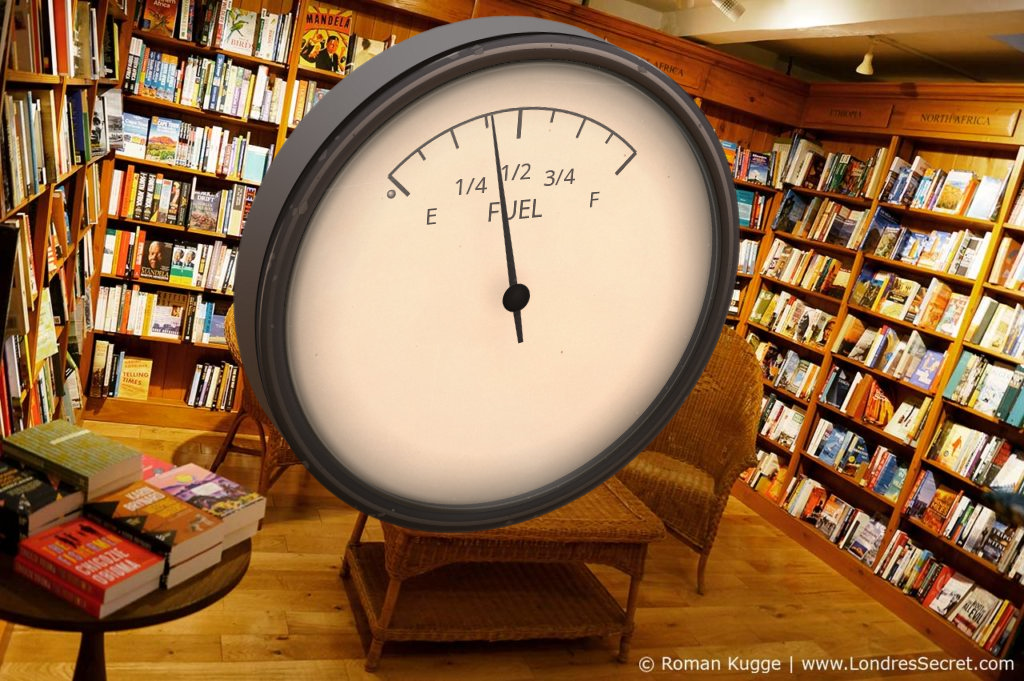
0.375
